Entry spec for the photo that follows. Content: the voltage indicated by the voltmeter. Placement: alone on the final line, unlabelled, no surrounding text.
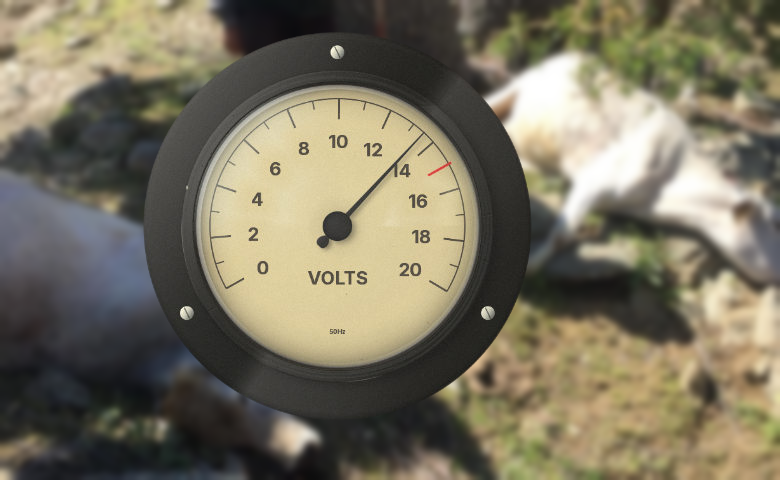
13.5 V
